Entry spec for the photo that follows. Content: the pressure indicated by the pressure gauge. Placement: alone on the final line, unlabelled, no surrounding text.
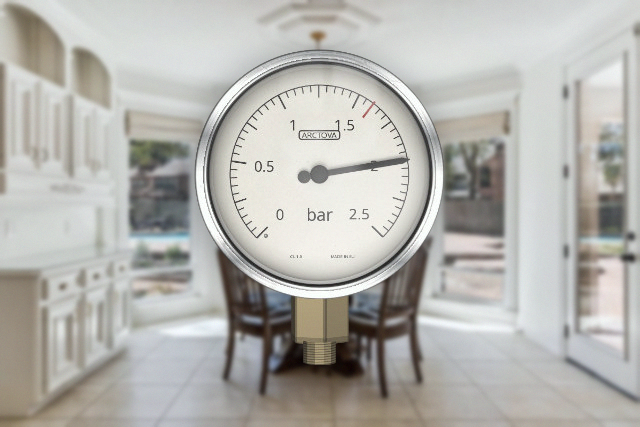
2 bar
